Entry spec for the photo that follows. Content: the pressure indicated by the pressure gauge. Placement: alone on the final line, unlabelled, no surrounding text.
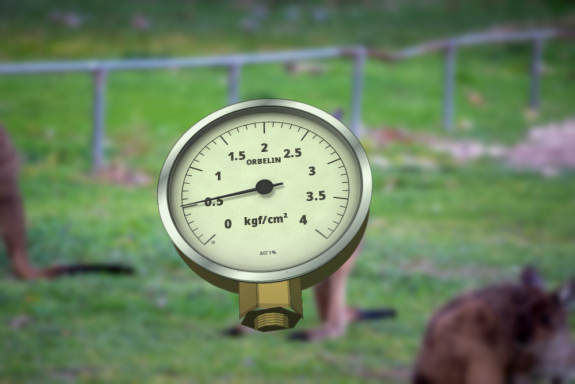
0.5 kg/cm²
